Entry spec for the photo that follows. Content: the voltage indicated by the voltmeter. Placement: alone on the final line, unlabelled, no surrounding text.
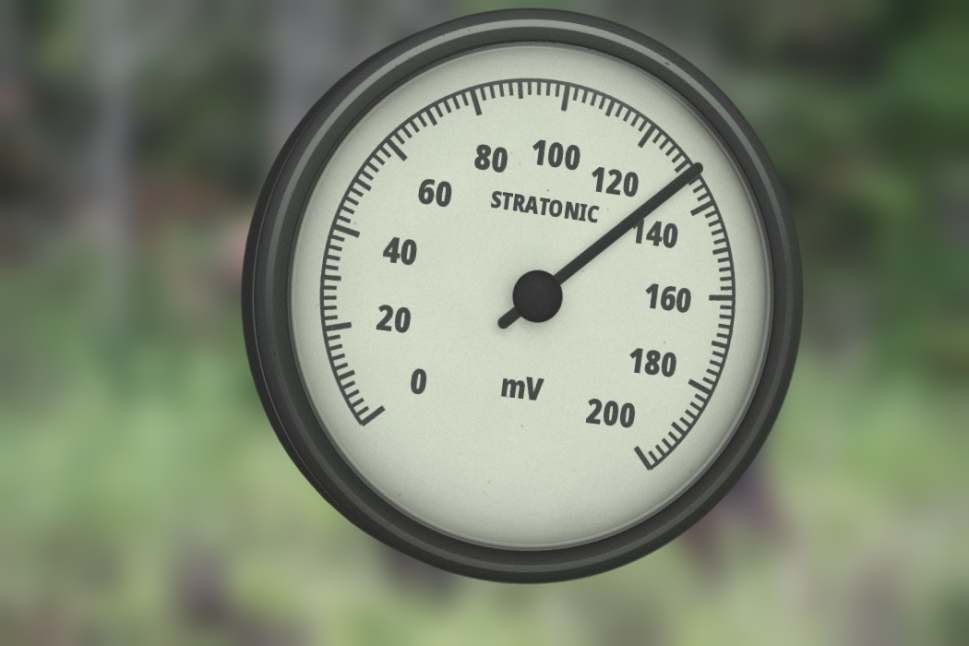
132 mV
